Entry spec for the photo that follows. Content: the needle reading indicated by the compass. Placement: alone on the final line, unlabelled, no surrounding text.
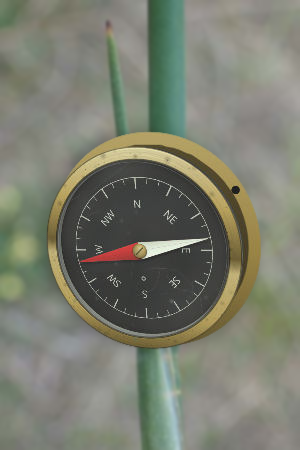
260 °
